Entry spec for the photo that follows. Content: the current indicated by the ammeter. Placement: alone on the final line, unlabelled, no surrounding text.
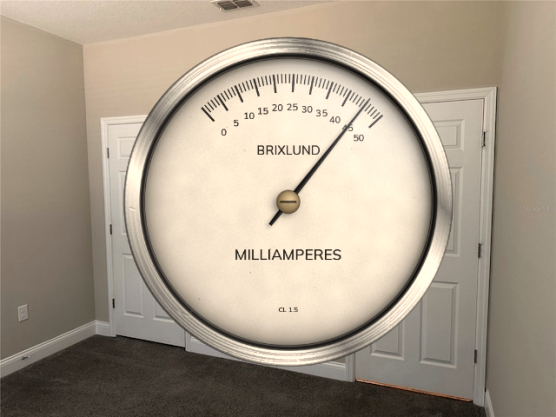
45 mA
